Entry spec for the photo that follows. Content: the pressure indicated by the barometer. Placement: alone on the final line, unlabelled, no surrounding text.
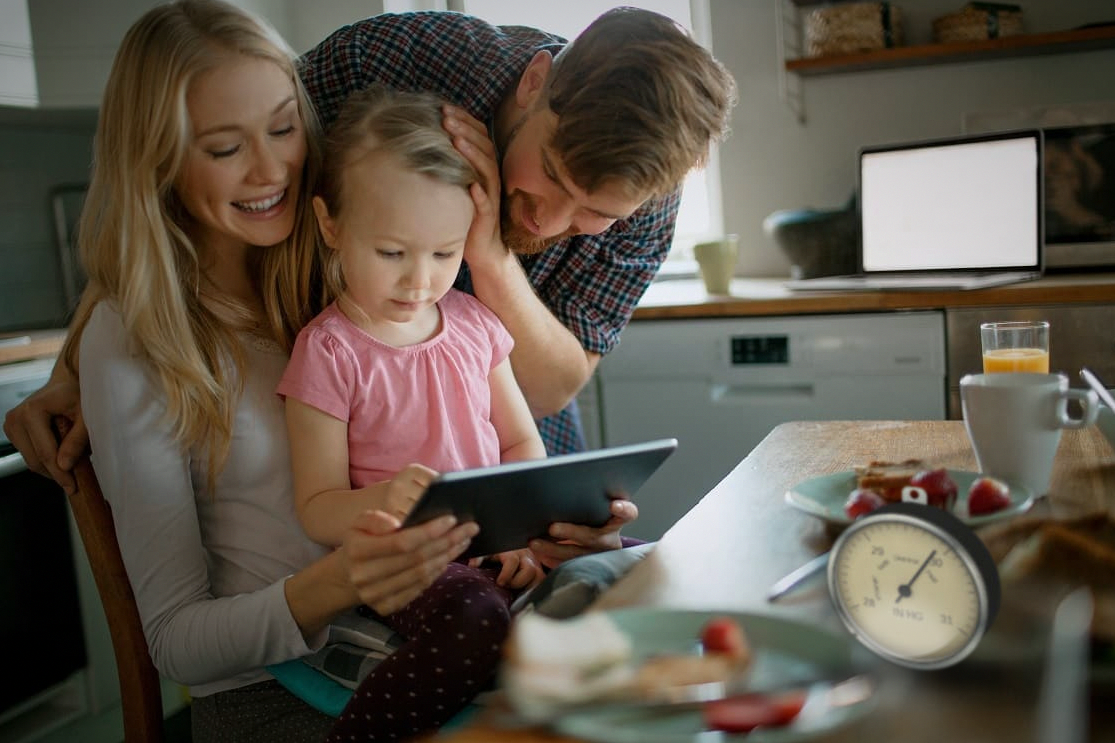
29.9 inHg
